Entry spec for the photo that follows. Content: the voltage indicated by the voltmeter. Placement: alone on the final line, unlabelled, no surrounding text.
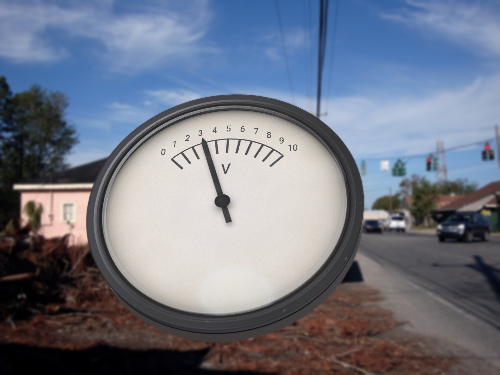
3 V
